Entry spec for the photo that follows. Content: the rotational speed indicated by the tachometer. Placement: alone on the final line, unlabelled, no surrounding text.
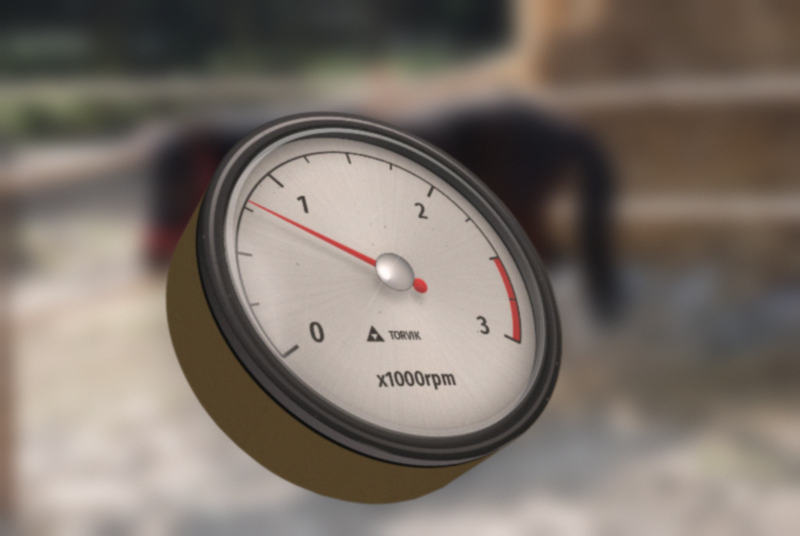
750 rpm
